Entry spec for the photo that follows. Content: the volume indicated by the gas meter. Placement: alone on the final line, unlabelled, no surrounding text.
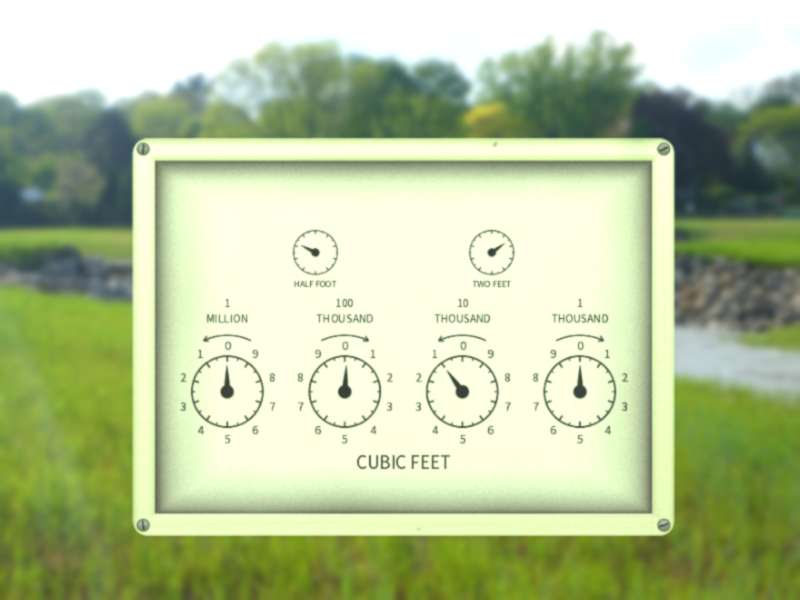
1000 ft³
